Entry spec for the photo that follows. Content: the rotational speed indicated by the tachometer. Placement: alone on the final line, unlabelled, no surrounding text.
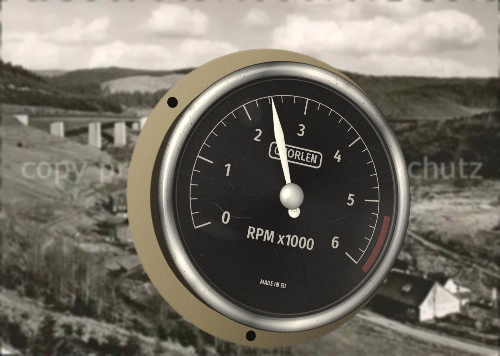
2400 rpm
